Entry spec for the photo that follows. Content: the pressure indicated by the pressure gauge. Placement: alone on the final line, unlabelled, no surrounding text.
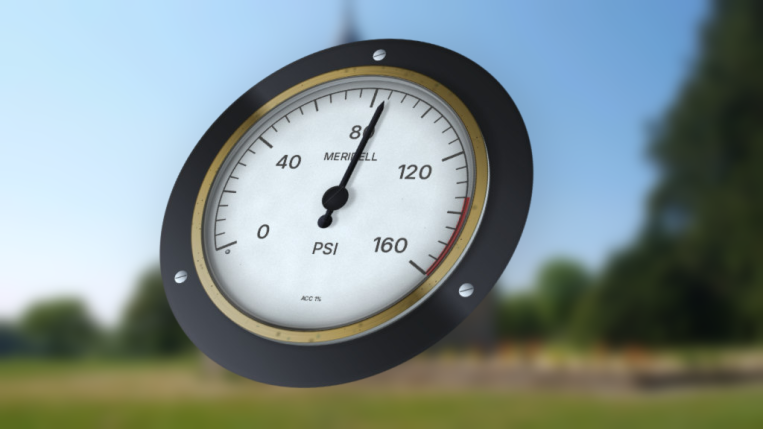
85 psi
